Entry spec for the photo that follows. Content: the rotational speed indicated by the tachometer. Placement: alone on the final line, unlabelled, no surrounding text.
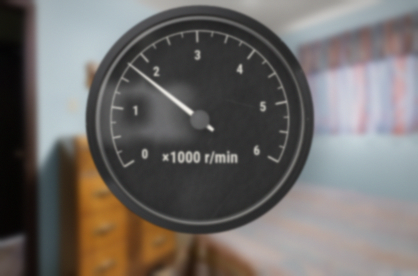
1750 rpm
